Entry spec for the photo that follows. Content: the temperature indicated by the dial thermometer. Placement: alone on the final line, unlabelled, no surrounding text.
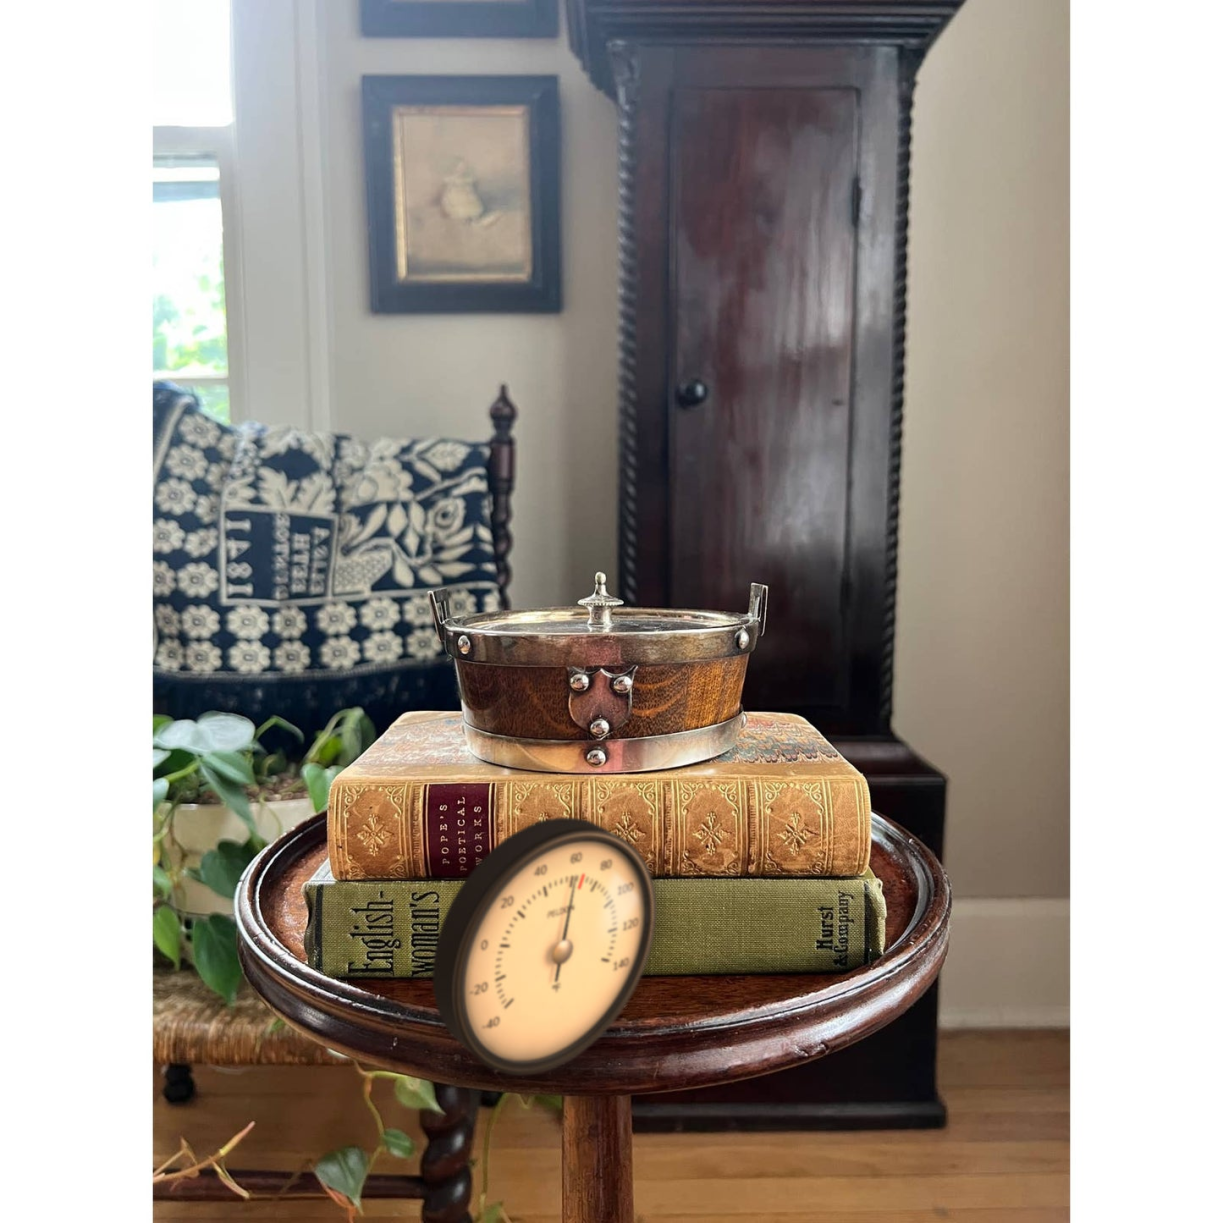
60 °F
